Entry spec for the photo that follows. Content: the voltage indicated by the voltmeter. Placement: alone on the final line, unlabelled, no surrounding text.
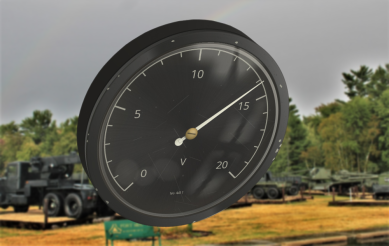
14 V
